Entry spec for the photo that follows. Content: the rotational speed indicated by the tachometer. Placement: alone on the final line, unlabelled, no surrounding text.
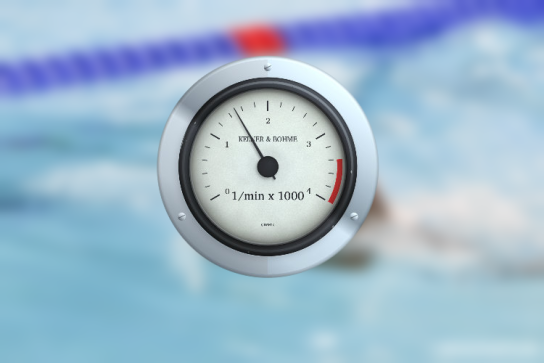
1500 rpm
